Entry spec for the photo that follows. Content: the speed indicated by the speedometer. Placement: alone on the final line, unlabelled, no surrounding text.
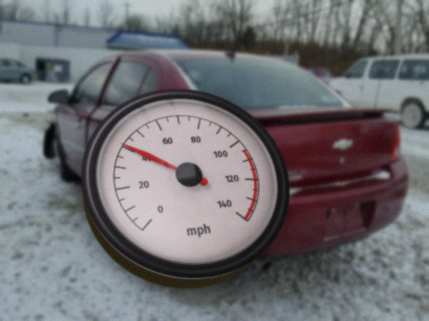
40 mph
